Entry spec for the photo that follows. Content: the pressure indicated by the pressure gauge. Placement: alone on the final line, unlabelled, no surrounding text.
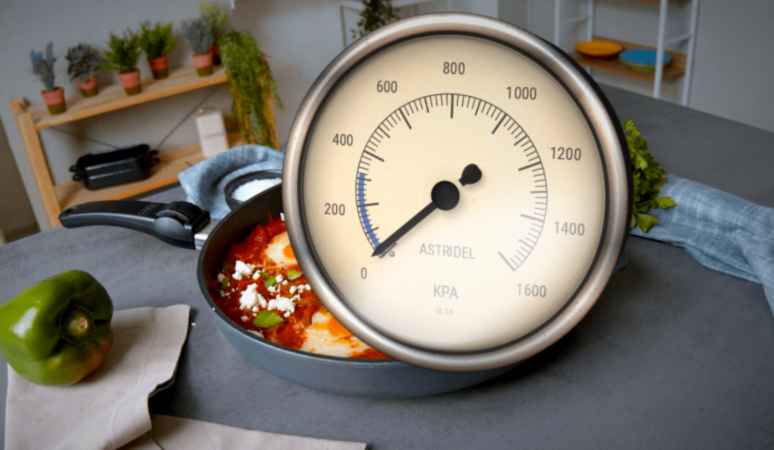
20 kPa
